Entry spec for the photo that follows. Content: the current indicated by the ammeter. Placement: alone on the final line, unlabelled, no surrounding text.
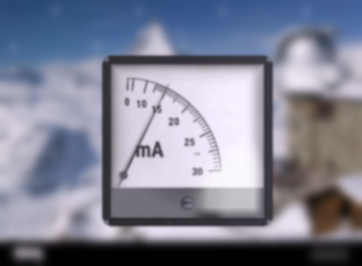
15 mA
